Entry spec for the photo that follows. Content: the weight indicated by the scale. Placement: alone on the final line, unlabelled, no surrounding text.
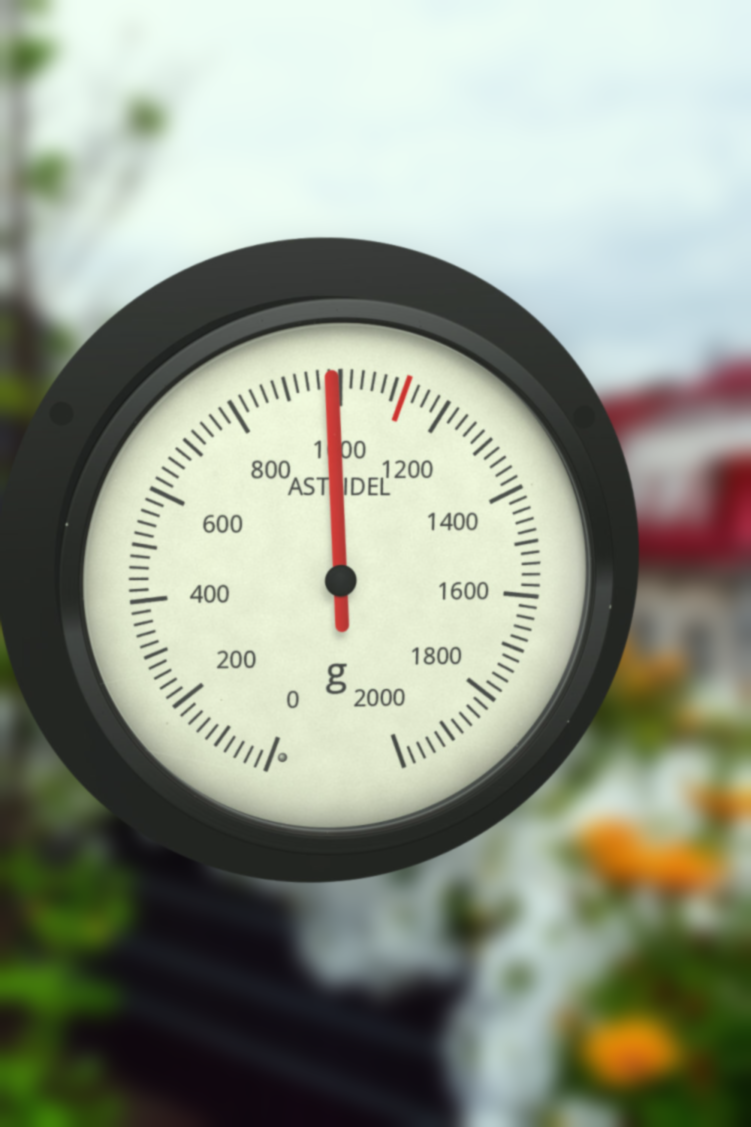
980 g
